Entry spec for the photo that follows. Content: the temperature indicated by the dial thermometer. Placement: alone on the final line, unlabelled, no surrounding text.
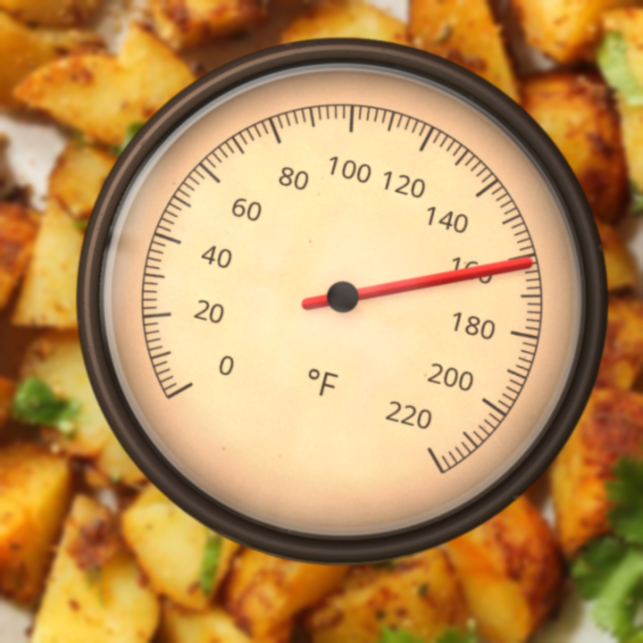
162 °F
